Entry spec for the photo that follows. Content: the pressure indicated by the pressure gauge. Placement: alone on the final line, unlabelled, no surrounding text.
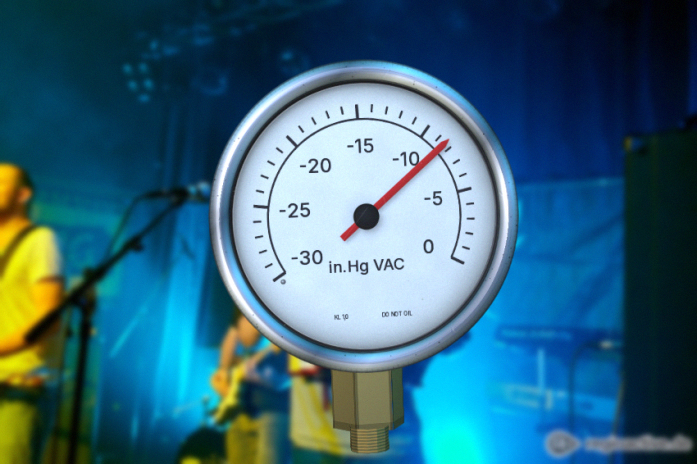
-8.5 inHg
